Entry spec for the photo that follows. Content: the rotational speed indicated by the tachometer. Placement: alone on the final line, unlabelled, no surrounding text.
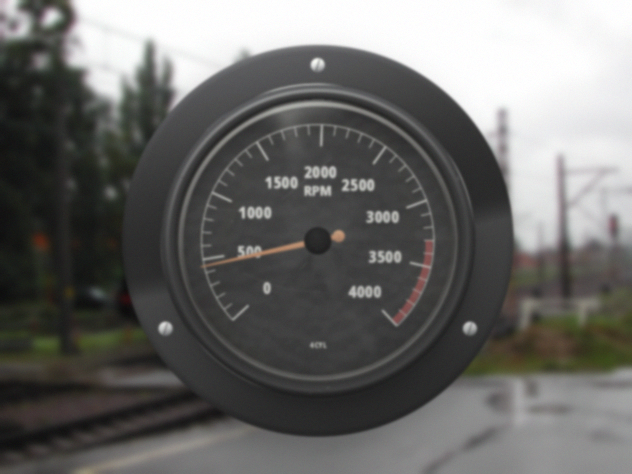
450 rpm
